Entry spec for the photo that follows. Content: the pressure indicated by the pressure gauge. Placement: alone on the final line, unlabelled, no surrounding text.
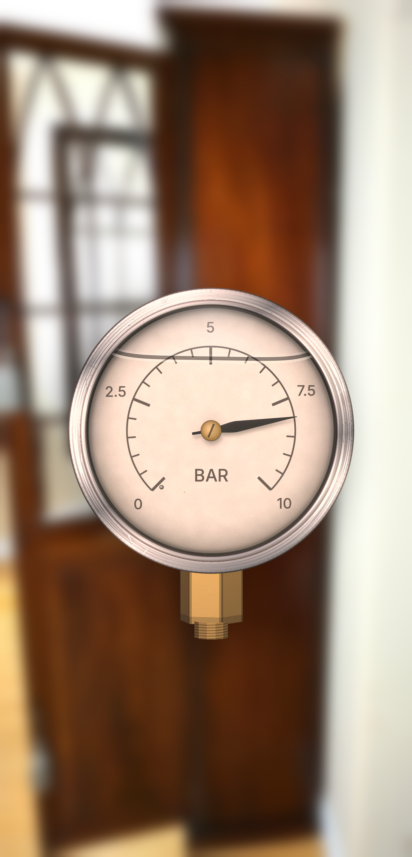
8 bar
